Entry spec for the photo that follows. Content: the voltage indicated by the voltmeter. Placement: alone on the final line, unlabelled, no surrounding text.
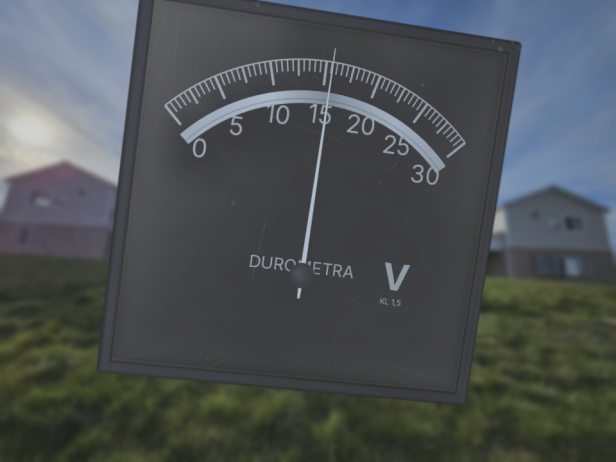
15.5 V
